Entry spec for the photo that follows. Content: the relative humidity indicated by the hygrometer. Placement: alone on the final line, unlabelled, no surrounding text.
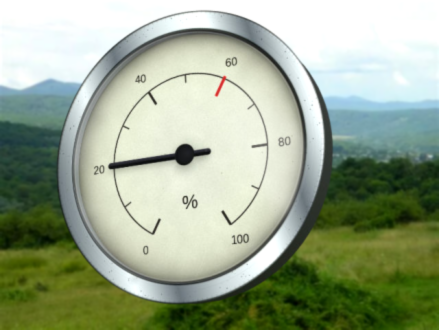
20 %
